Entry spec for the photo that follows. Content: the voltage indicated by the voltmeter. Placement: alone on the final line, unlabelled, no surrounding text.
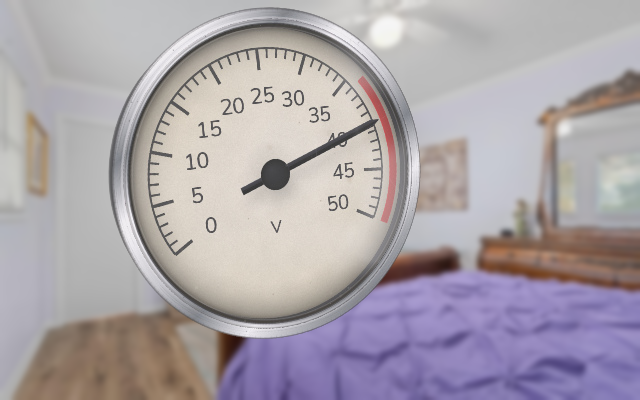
40 V
